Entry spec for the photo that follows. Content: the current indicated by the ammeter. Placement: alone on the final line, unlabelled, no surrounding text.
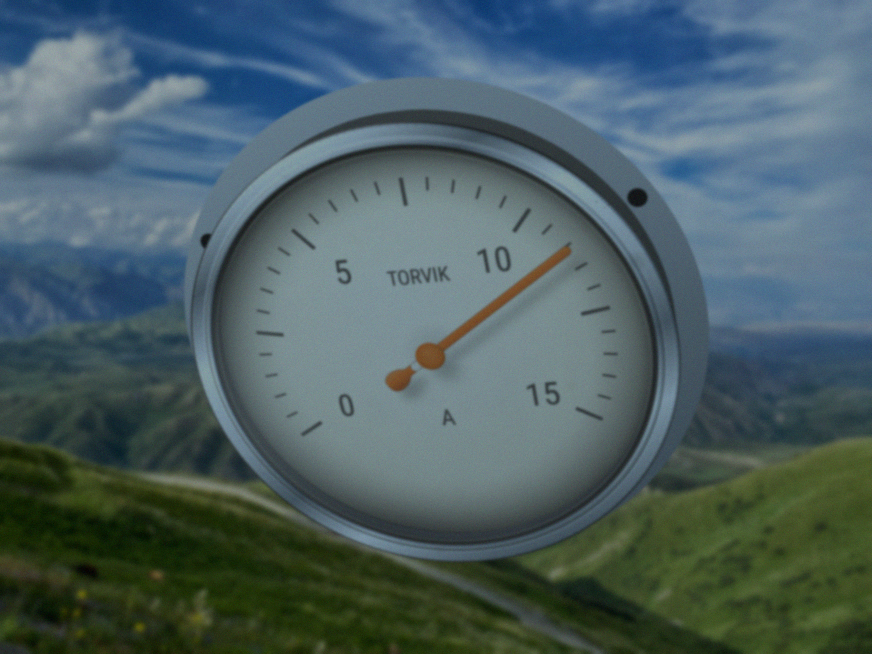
11 A
